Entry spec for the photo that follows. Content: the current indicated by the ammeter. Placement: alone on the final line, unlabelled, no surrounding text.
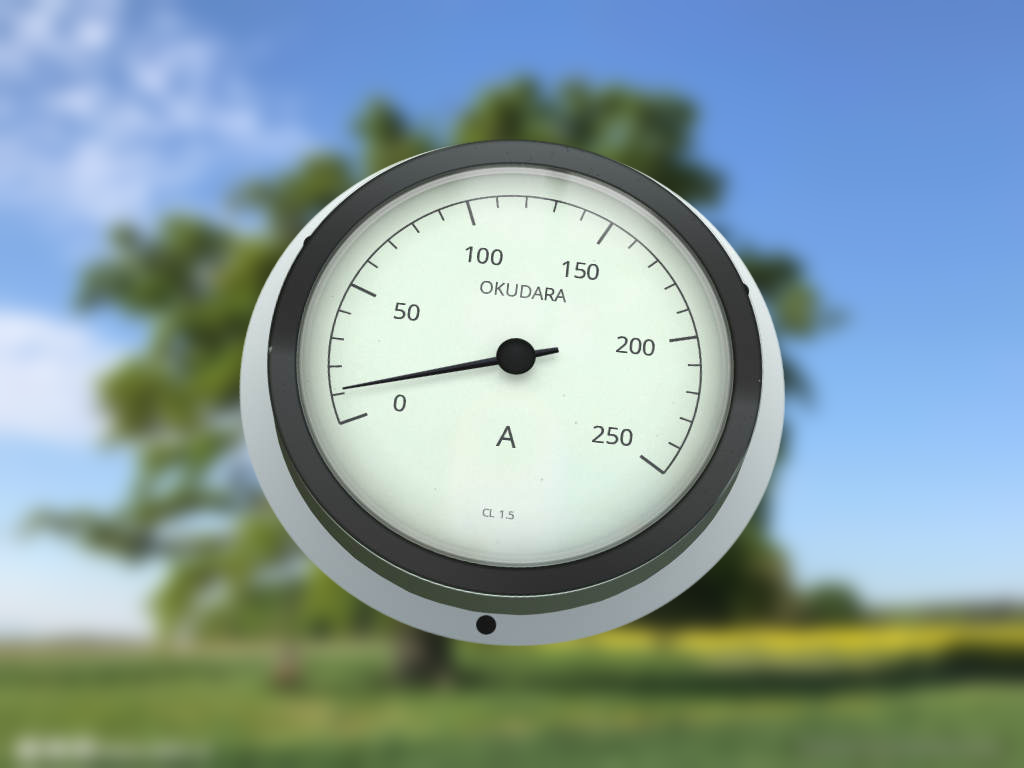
10 A
